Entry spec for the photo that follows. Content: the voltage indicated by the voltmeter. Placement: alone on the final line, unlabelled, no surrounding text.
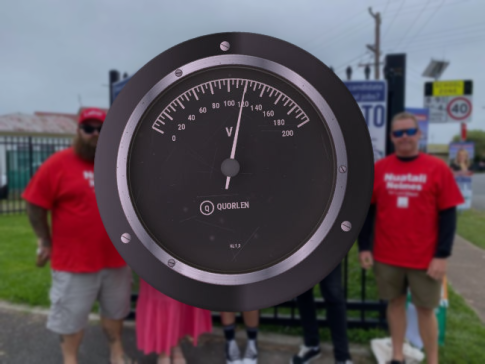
120 V
